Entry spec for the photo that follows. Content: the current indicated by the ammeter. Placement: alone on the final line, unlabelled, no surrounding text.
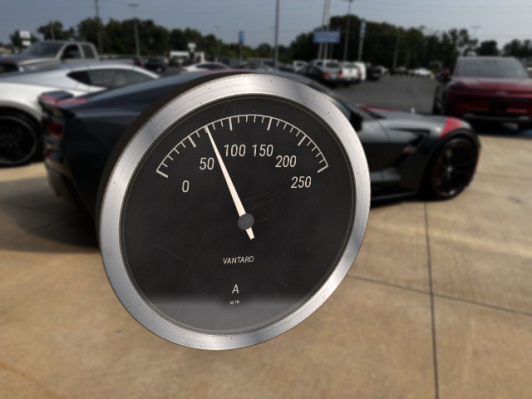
70 A
